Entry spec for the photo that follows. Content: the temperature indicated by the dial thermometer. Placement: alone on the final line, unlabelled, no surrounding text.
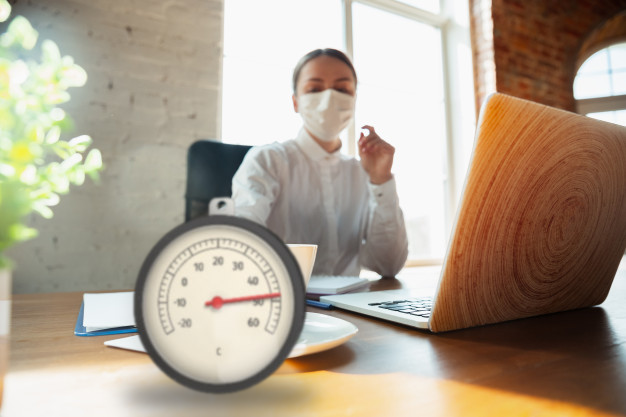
48 °C
